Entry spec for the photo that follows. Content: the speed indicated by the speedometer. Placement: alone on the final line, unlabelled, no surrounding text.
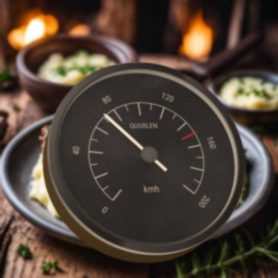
70 km/h
